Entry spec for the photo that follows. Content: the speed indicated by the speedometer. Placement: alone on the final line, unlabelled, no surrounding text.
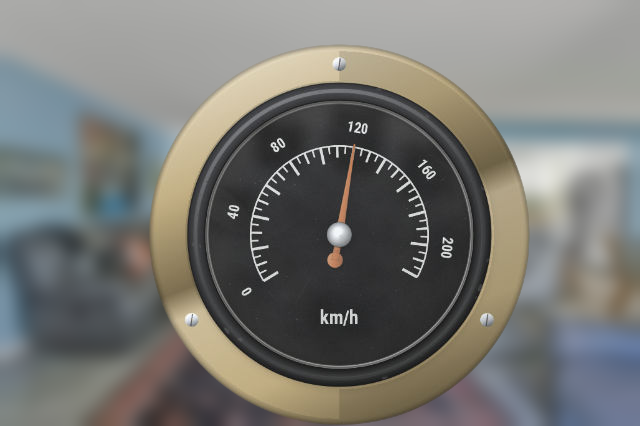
120 km/h
